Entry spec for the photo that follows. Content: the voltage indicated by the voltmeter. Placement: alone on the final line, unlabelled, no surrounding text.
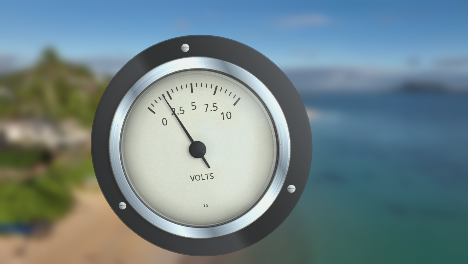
2 V
